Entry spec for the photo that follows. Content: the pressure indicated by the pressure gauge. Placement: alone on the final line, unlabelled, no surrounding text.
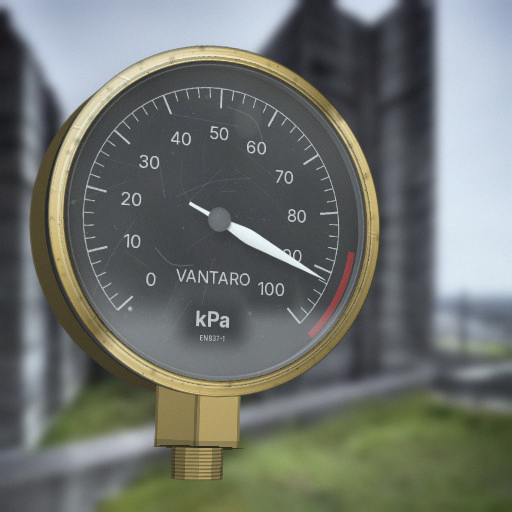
92 kPa
